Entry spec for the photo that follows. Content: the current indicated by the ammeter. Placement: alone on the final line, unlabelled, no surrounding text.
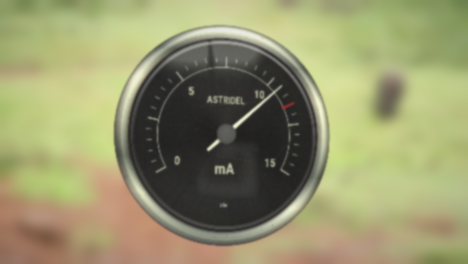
10.5 mA
